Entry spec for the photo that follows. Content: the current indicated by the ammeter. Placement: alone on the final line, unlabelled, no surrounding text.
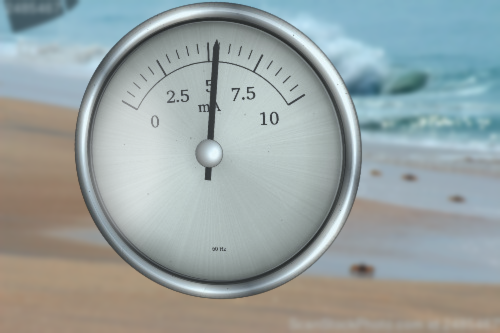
5.5 mA
